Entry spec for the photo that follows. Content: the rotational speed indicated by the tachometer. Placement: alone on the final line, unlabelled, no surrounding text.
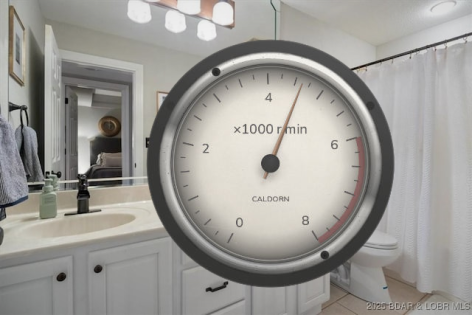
4625 rpm
